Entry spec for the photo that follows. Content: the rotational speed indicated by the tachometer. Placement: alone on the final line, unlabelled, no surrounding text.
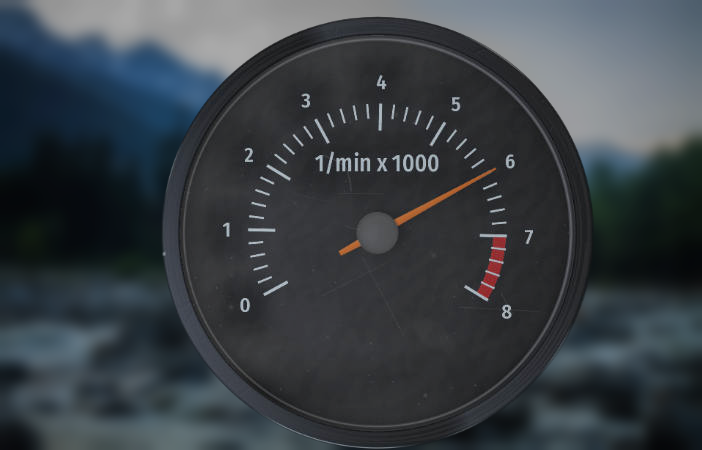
6000 rpm
